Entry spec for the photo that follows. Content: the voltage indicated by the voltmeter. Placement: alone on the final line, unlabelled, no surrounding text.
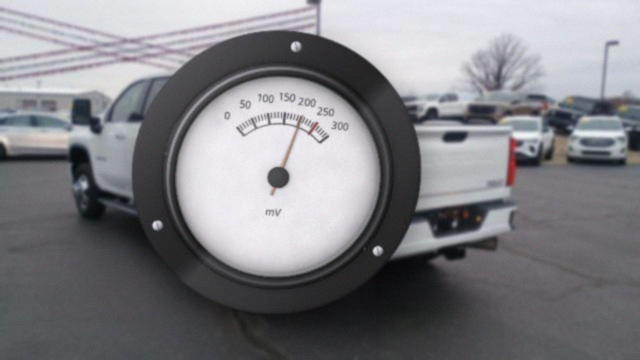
200 mV
